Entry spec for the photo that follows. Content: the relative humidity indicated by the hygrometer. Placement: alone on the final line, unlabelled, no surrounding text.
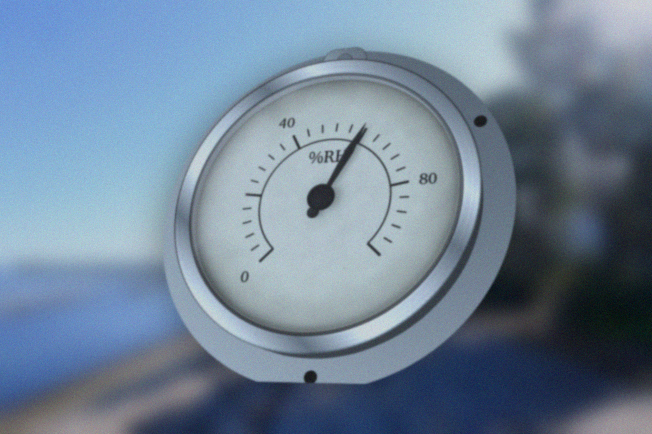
60 %
